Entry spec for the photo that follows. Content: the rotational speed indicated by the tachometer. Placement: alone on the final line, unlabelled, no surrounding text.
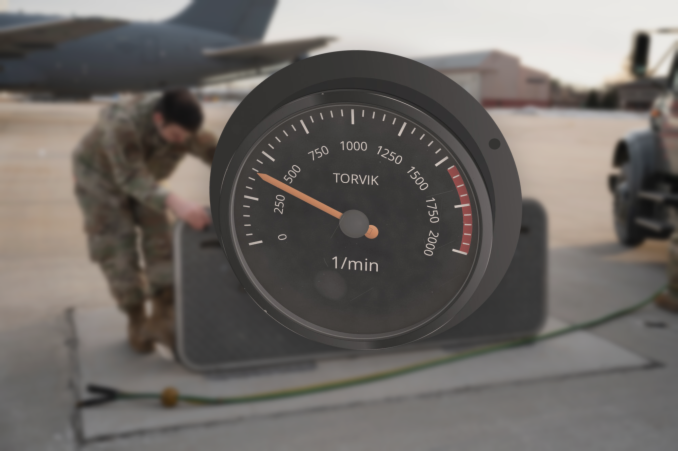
400 rpm
